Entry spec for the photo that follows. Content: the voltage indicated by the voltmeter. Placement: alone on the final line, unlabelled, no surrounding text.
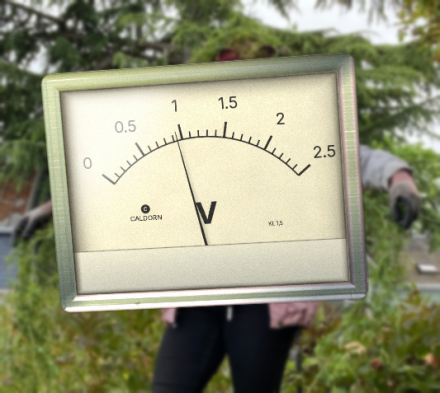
0.95 V
